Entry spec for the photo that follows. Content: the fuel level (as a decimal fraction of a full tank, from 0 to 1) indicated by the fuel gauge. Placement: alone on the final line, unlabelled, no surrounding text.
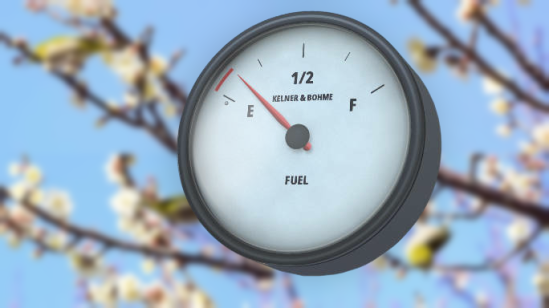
0.125
